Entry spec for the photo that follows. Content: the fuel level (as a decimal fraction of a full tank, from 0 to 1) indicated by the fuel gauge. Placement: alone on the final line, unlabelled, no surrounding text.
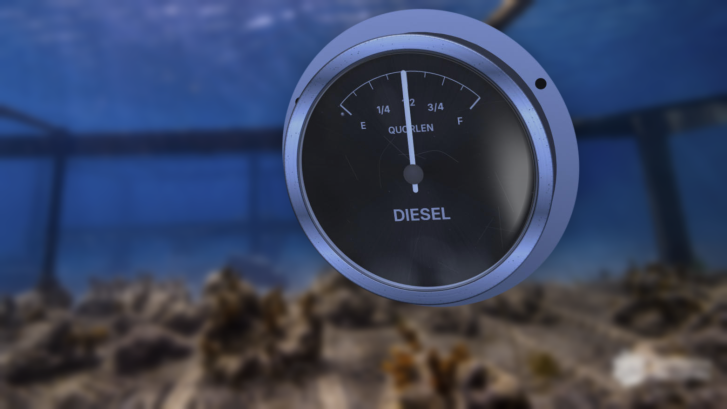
0.5
